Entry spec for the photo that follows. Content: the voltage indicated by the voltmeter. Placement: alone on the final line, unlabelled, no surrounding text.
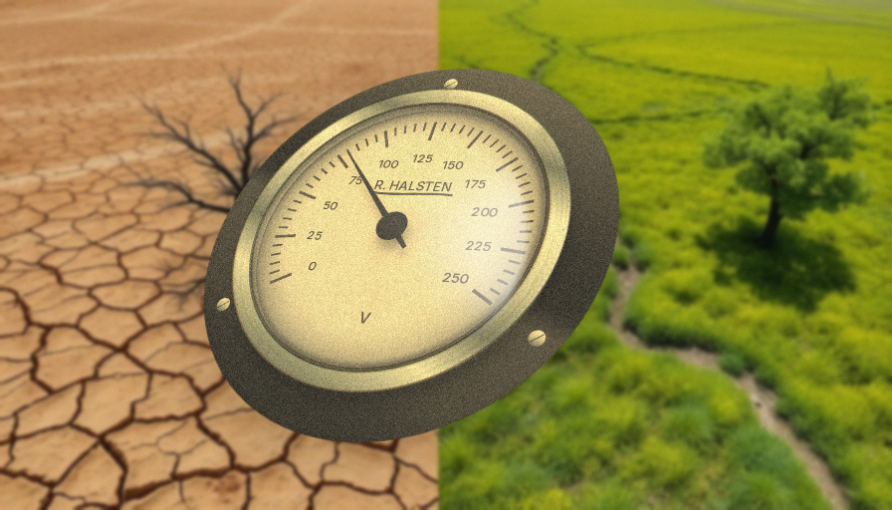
80 V
